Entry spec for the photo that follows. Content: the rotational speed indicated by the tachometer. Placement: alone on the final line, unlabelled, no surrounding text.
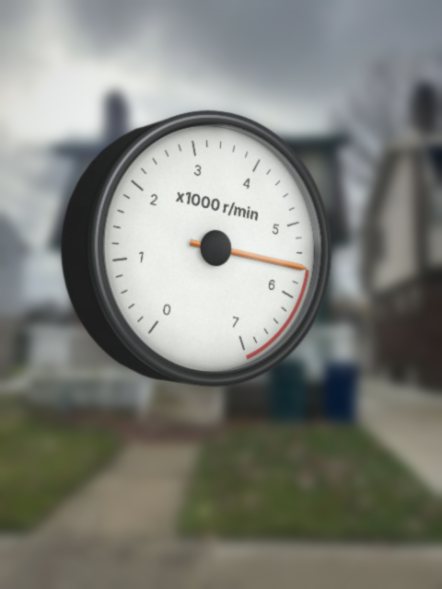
5600 rpm
